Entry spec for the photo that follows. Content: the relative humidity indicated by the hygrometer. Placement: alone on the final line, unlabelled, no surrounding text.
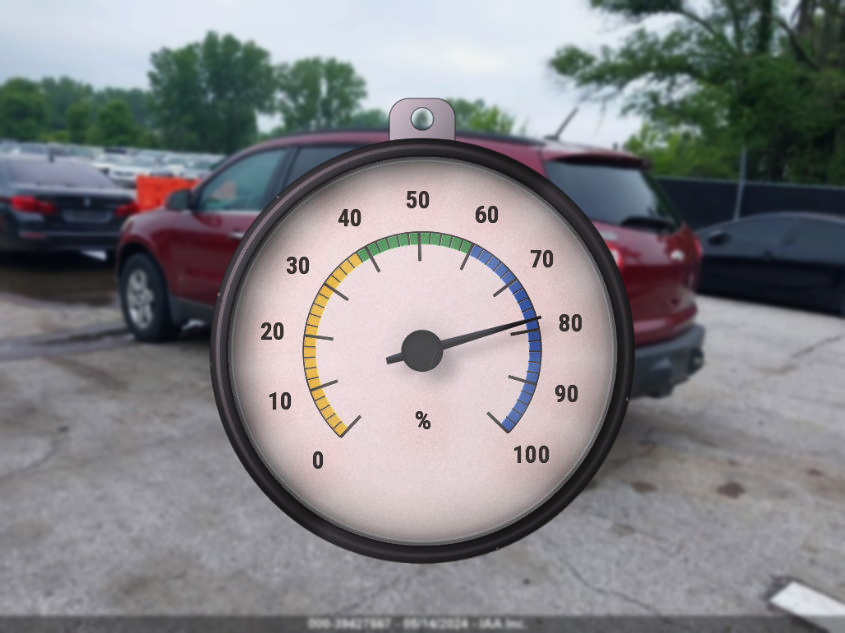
78 %
